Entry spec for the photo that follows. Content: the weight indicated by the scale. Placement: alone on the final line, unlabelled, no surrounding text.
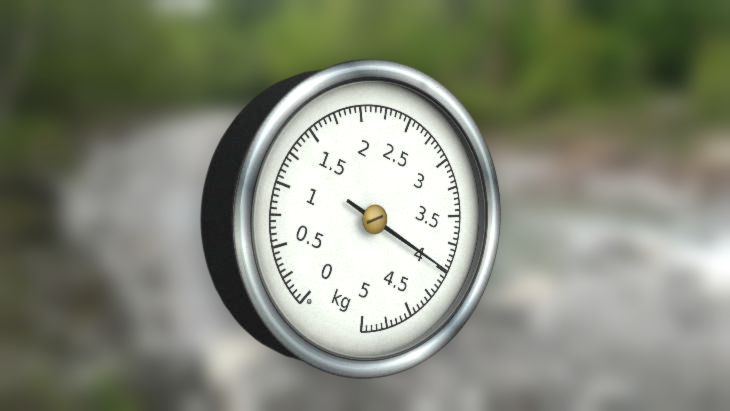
4 kg
